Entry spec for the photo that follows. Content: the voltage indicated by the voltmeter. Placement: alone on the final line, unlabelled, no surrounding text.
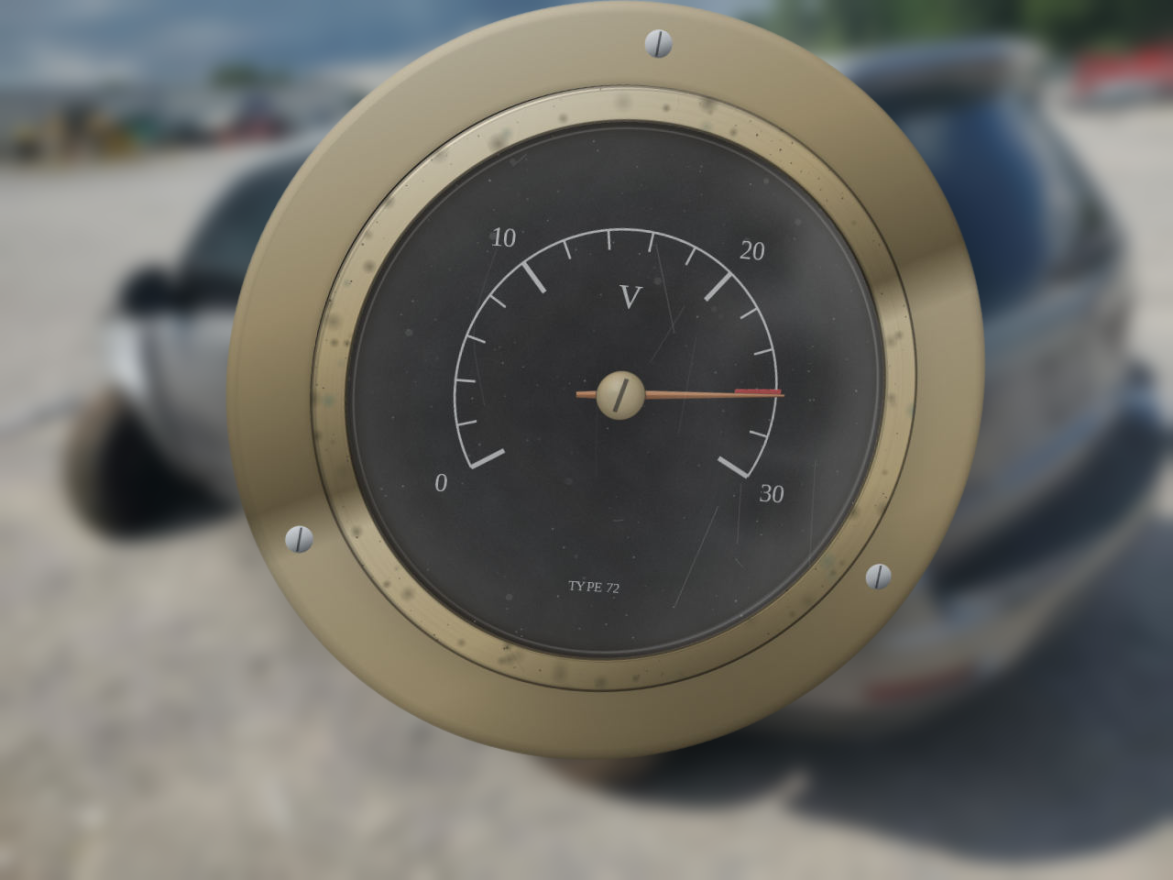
26 V
